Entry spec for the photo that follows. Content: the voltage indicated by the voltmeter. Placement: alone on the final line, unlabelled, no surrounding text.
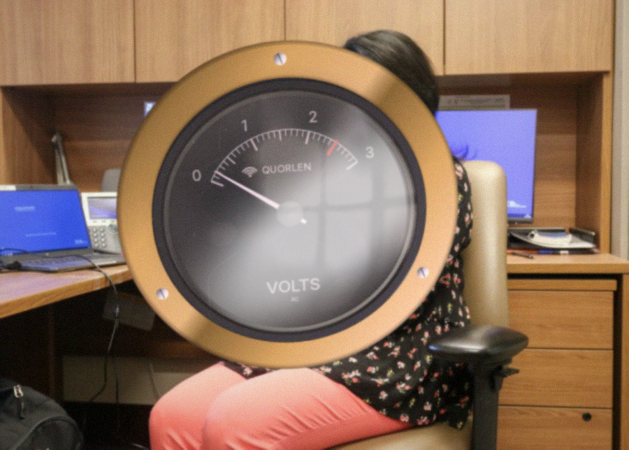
0.2 V
